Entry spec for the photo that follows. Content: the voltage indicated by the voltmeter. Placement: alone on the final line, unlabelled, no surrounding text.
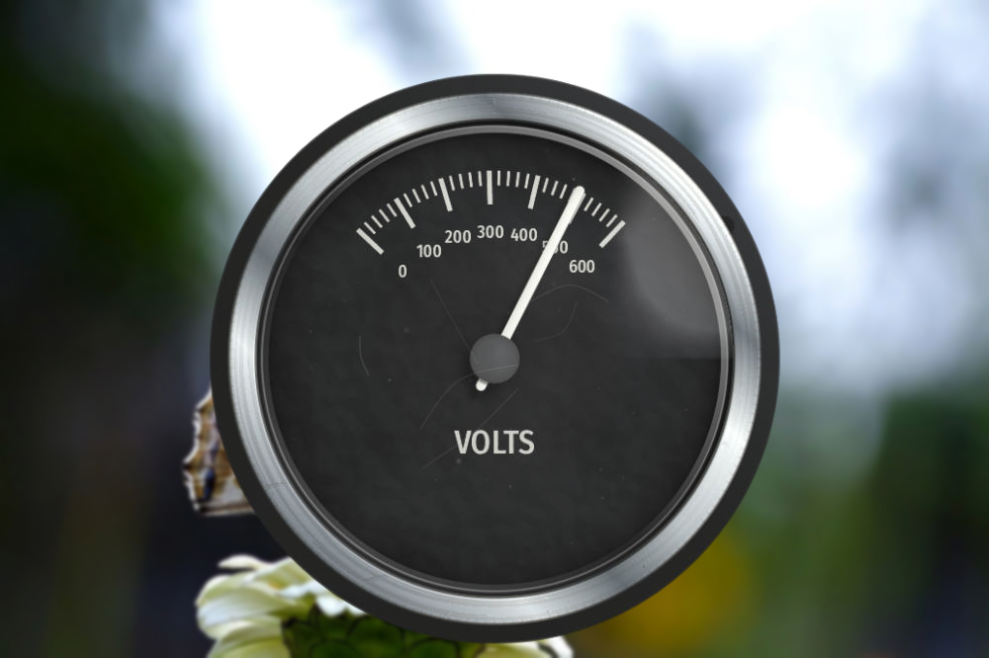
490 V
